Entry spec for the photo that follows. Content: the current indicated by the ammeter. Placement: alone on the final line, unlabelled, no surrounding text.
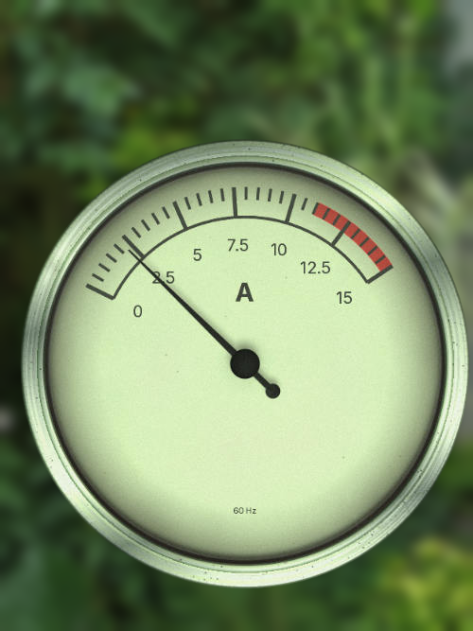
2.25 A
